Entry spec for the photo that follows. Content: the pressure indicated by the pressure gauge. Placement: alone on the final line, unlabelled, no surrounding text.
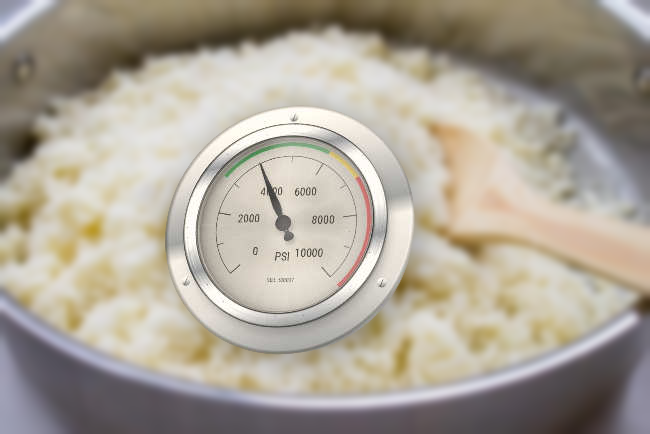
4000 psi
